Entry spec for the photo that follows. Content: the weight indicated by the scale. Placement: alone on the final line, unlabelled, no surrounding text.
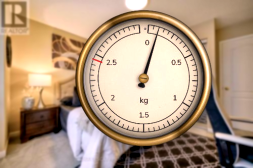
0.1 kg
